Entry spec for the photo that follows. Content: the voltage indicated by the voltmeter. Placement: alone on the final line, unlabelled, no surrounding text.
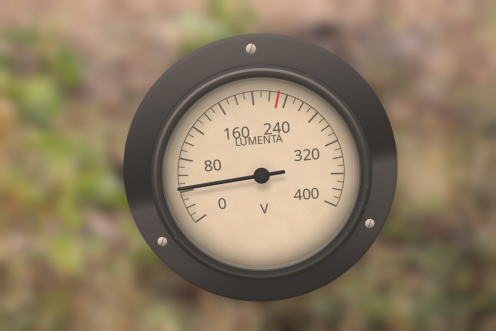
45 V
